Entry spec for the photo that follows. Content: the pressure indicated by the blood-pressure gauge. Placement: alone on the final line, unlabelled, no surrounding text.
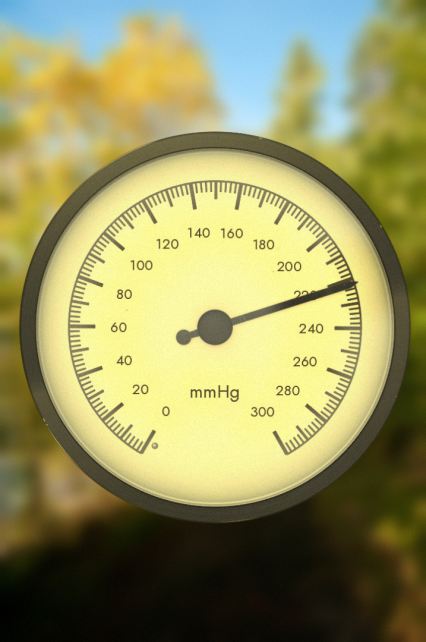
222 mmHg
